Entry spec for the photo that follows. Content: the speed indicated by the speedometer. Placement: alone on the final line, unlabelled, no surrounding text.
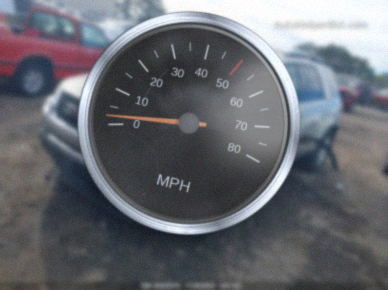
2.5 mph
